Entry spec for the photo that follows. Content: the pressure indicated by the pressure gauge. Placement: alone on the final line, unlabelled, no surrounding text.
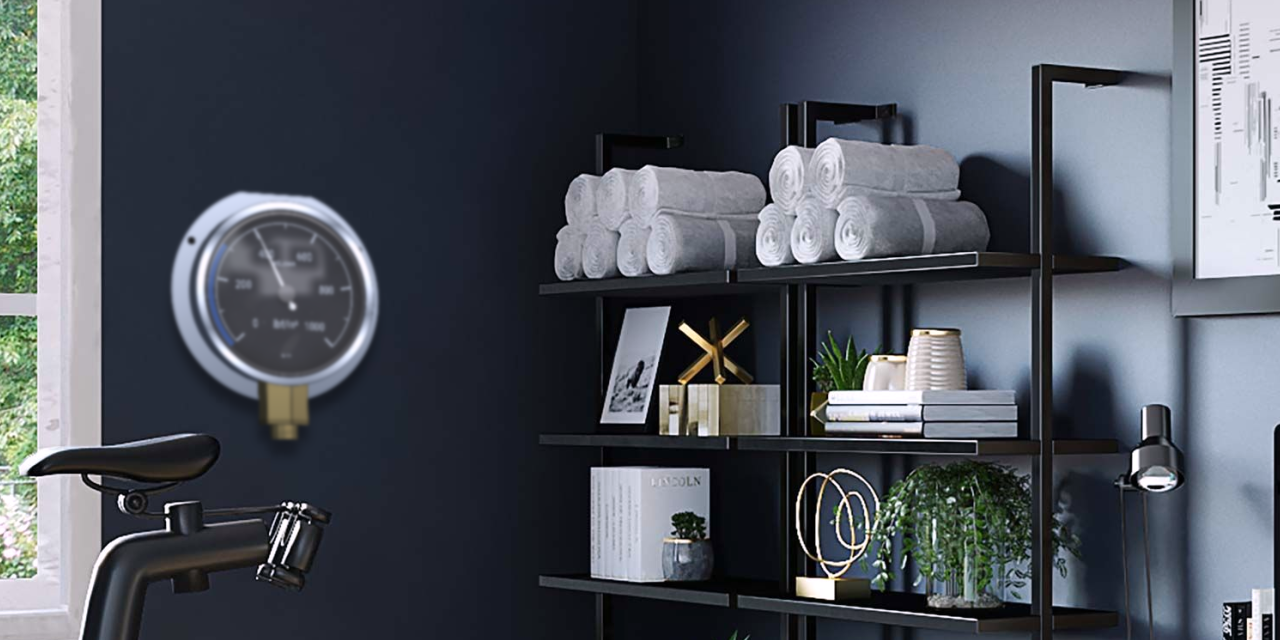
400 psi
